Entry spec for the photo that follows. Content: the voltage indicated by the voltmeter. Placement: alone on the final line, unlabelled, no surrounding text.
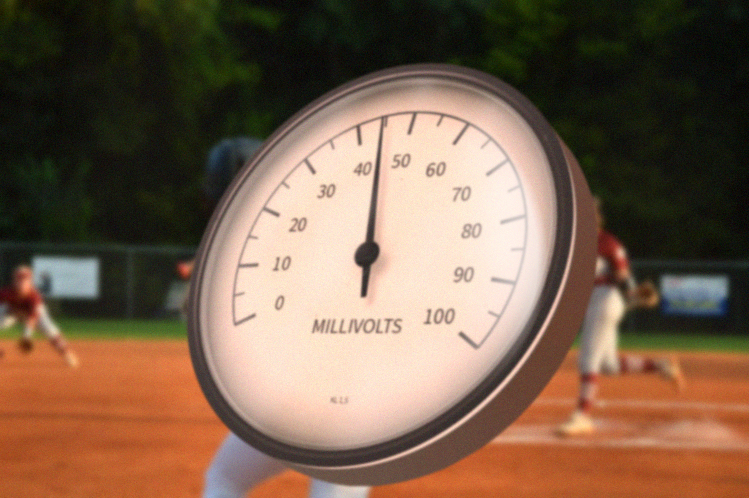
45 mV
